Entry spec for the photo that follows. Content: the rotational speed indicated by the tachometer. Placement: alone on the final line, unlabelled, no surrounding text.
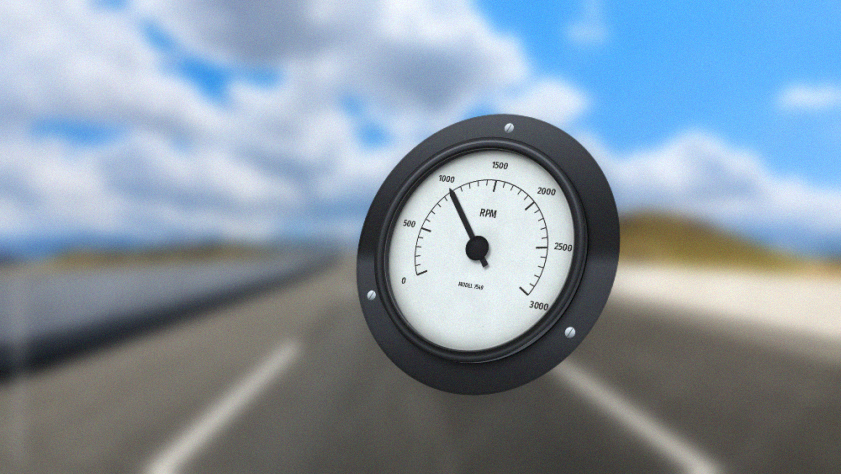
1000 rpm
